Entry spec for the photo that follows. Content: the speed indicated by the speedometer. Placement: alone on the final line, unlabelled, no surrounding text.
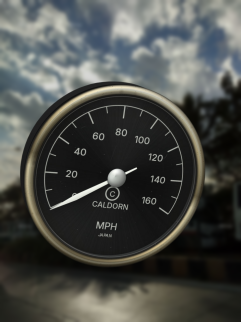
0 mph
